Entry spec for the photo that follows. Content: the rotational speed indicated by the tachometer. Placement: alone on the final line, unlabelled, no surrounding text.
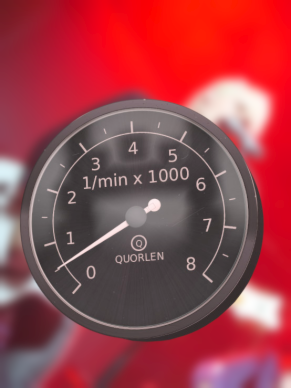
500 rpm
